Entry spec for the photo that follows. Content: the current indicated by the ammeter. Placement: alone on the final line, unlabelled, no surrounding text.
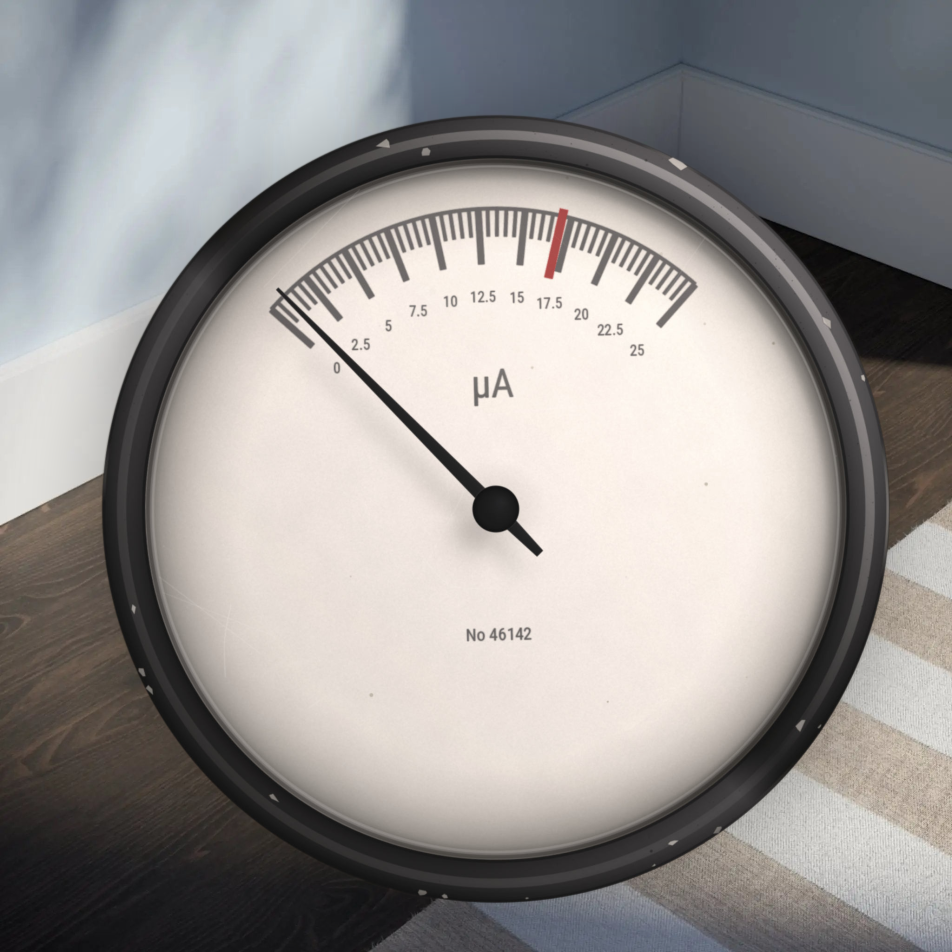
1 µA
